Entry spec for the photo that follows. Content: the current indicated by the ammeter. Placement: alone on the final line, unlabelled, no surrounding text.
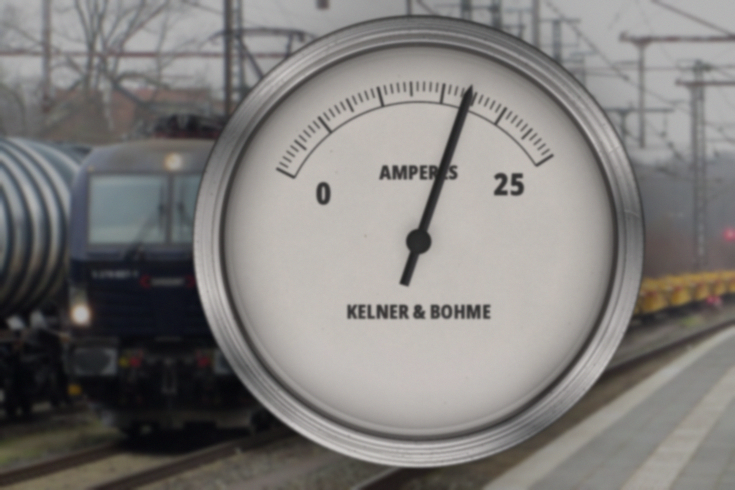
17 A
